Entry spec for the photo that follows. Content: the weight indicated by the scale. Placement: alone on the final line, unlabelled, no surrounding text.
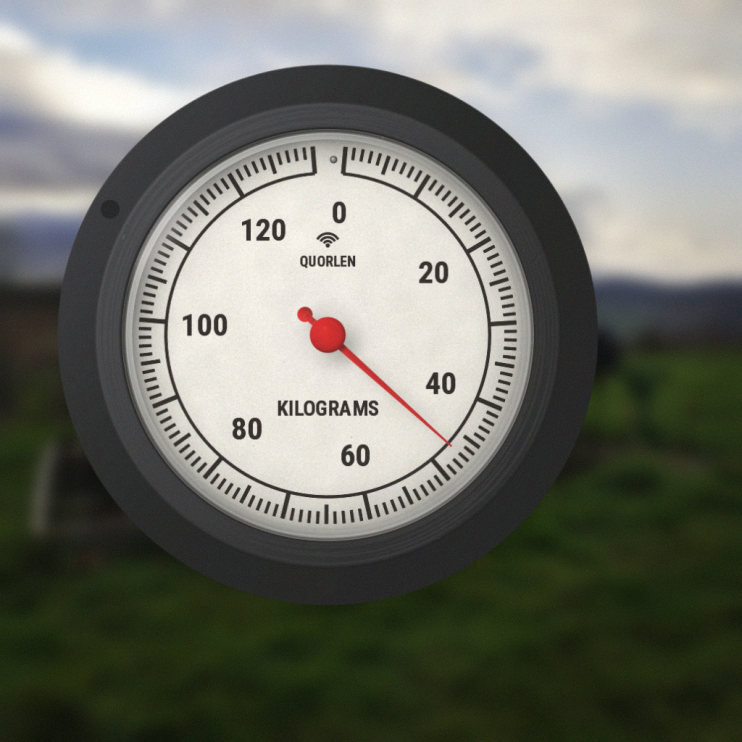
47 kg
